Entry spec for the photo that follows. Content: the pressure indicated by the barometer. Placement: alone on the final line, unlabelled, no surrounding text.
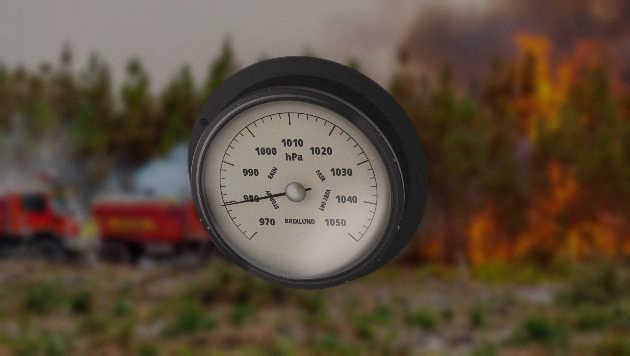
980 hPa
